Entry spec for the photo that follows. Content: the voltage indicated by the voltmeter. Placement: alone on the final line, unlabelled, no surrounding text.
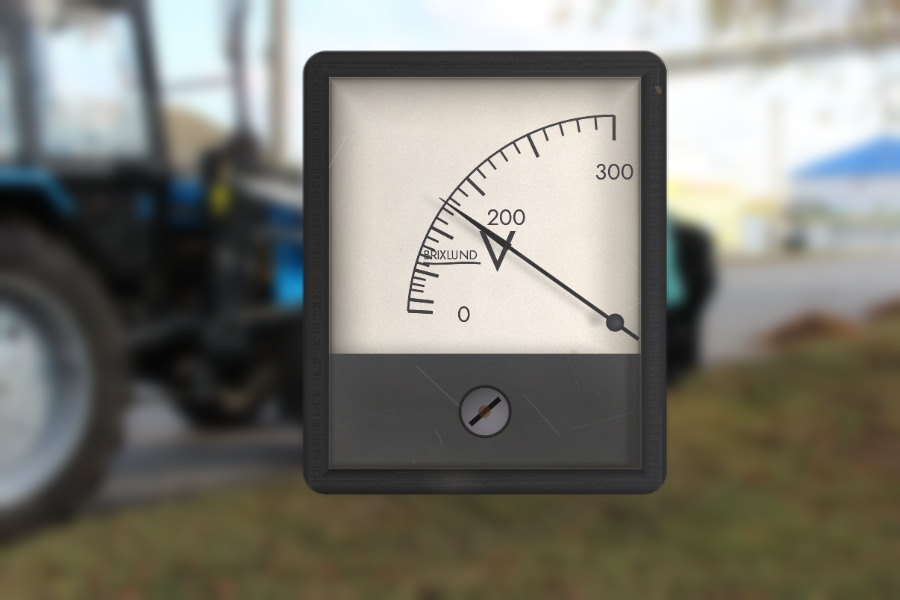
175 V
